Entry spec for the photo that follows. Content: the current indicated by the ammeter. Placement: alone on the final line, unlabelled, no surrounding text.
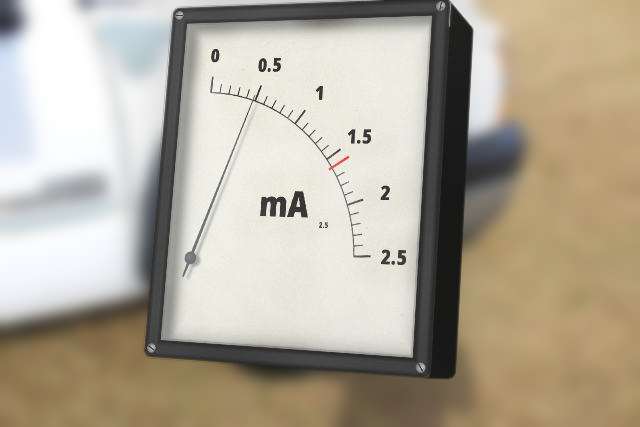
0.5 mA
